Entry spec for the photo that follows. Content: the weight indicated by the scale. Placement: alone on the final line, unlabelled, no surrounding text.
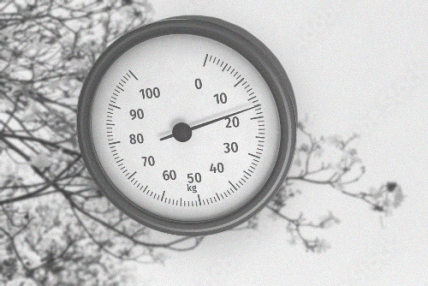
17 kg
